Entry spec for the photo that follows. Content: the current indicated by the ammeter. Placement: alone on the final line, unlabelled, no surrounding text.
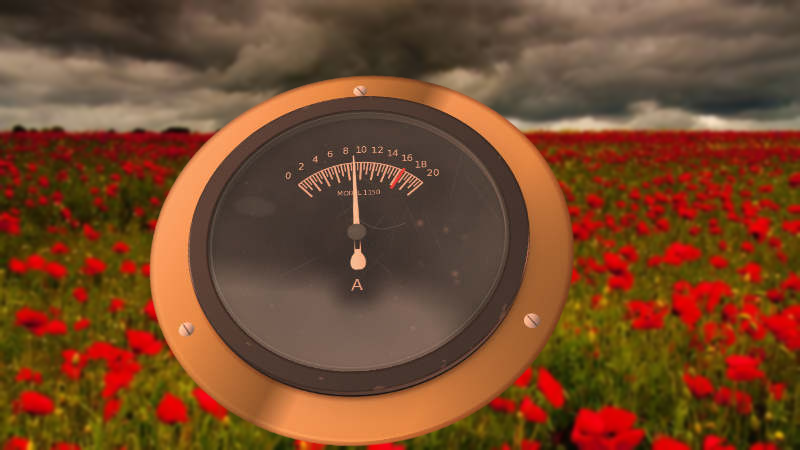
9 A
